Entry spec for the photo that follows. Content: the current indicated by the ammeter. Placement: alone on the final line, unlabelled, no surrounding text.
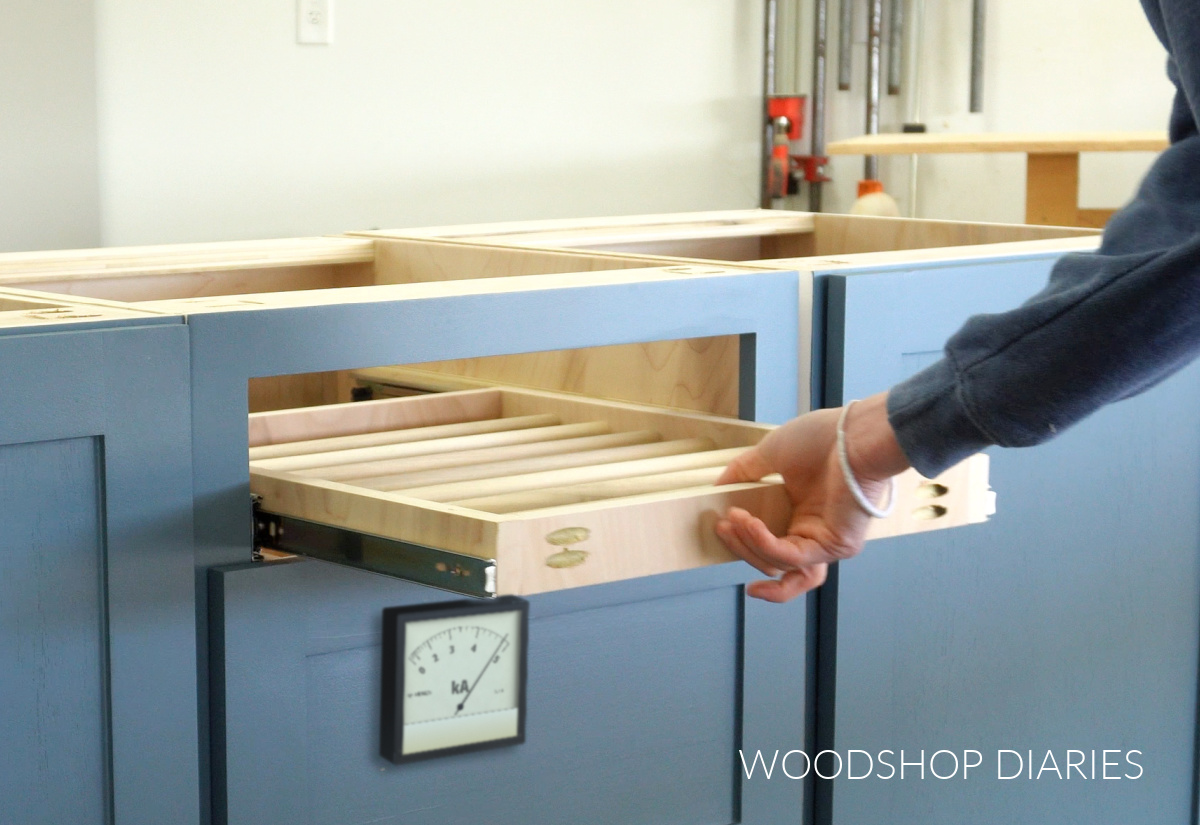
4.8 kA
